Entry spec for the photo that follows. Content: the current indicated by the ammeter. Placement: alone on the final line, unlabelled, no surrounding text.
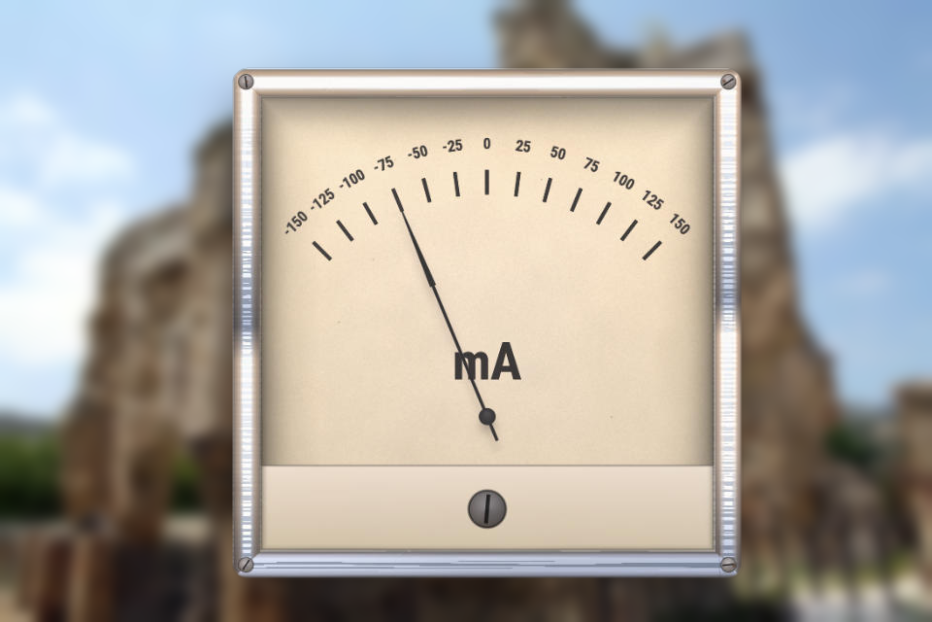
-75 mA
